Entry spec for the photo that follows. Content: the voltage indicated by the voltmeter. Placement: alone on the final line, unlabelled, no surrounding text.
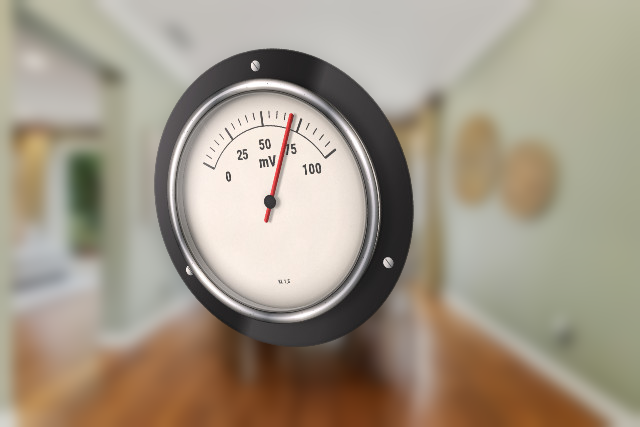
70 mV
